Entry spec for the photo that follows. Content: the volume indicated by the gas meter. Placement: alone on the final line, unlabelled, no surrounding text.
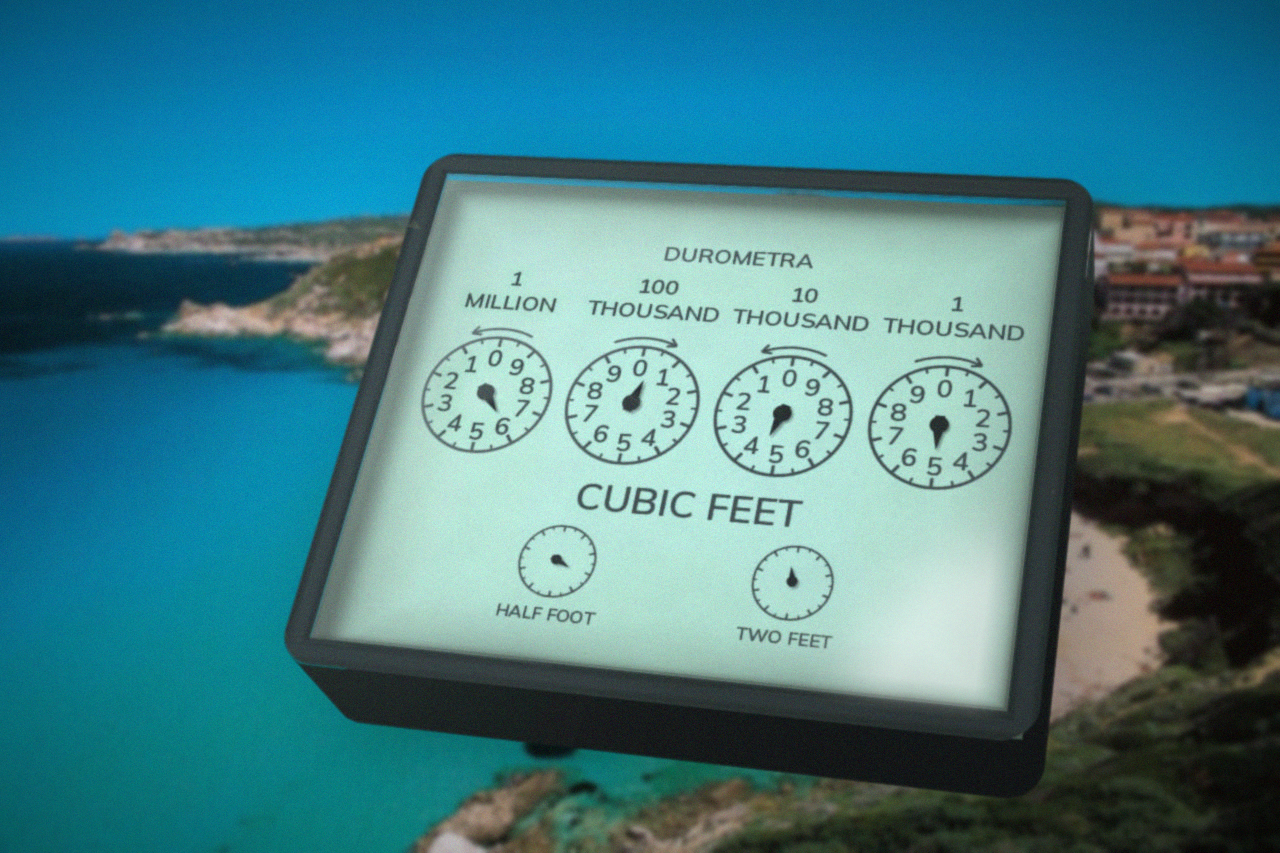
604500 ft³
